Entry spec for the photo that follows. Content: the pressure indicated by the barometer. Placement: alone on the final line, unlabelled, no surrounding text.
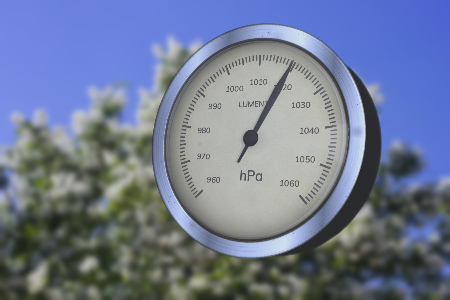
1020 hPa
